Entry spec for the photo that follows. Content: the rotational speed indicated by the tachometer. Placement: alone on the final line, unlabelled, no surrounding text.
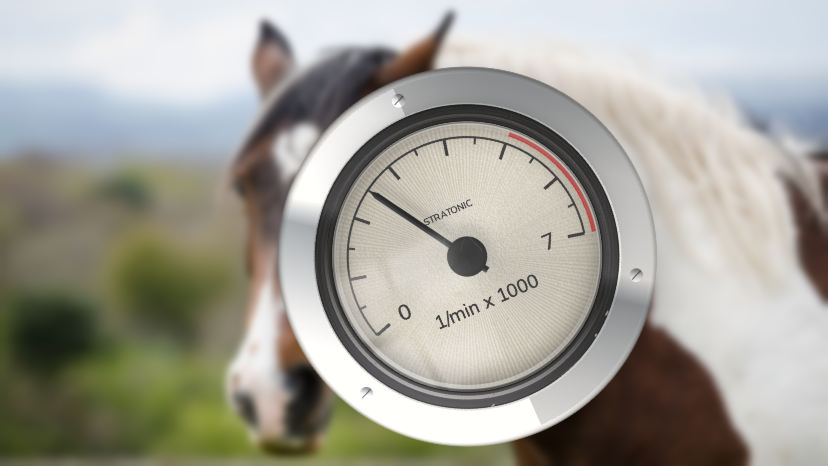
2500 rpm
